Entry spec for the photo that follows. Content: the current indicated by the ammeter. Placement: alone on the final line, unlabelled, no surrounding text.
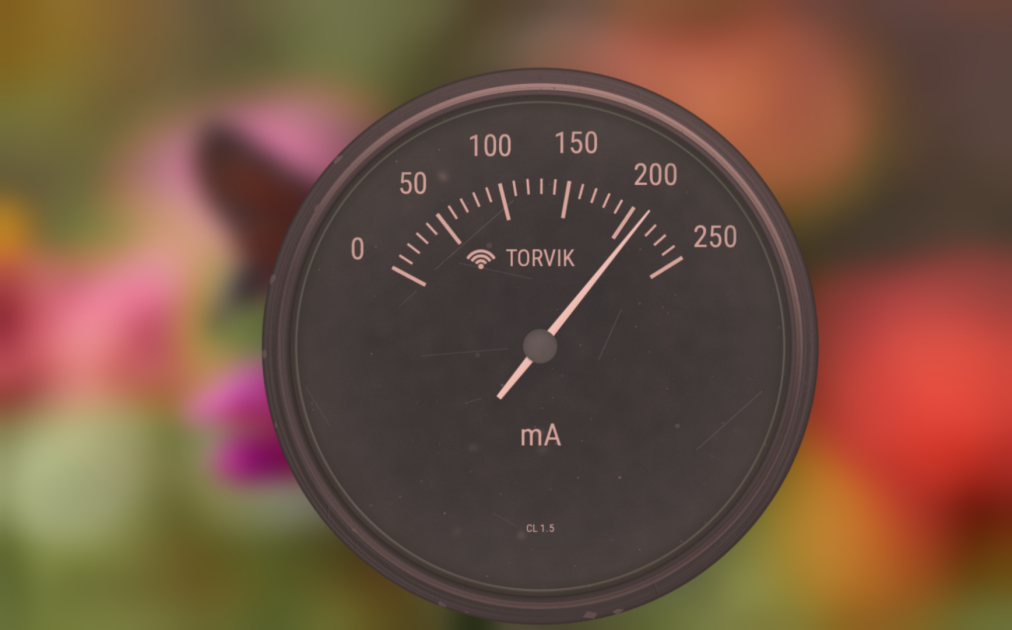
210 mA
